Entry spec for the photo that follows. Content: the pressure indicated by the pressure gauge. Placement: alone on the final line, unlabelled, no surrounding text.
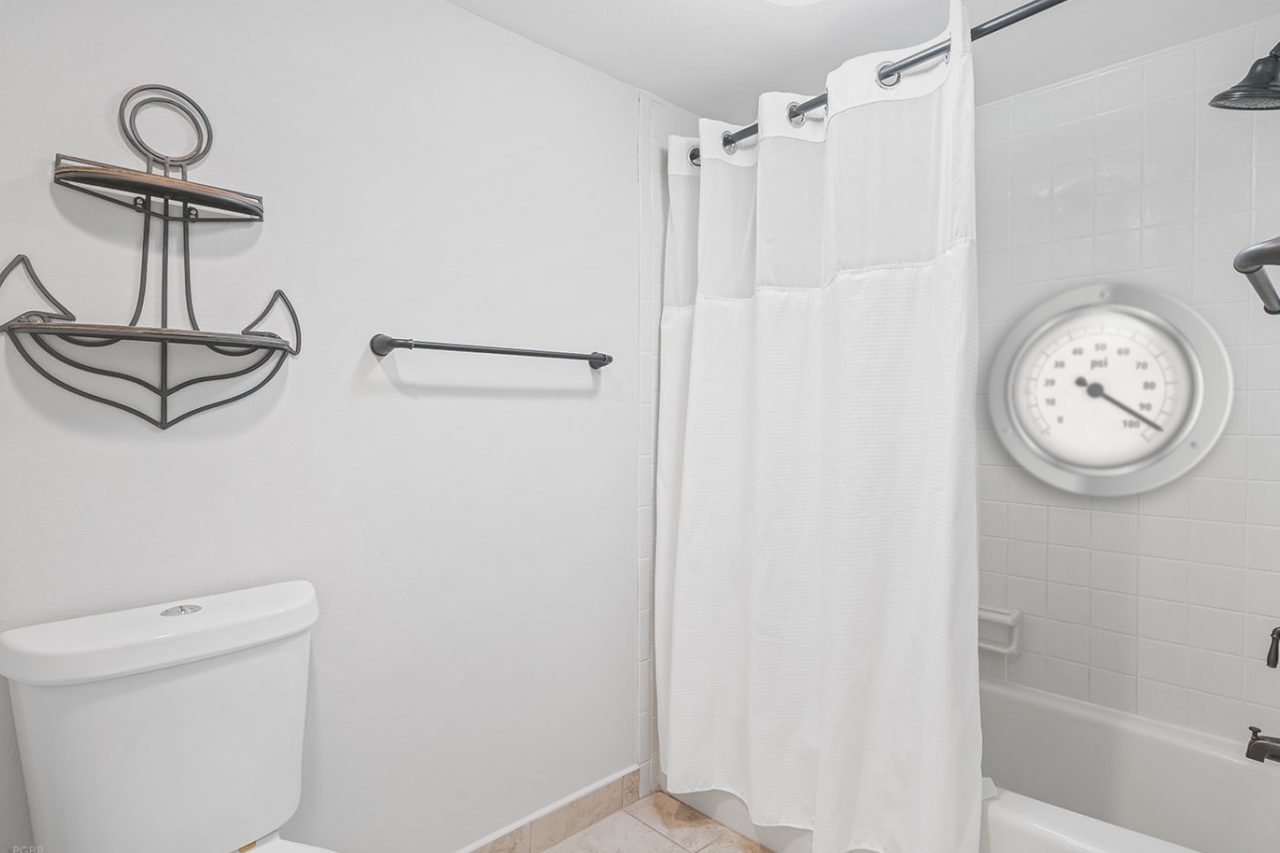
95 psi
